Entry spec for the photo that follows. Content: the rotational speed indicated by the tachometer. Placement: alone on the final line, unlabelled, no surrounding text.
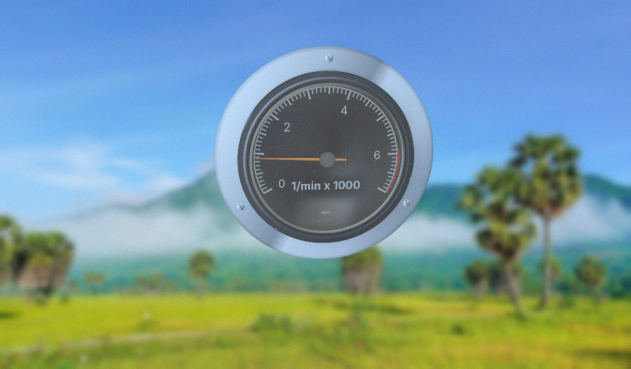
900 rpm
